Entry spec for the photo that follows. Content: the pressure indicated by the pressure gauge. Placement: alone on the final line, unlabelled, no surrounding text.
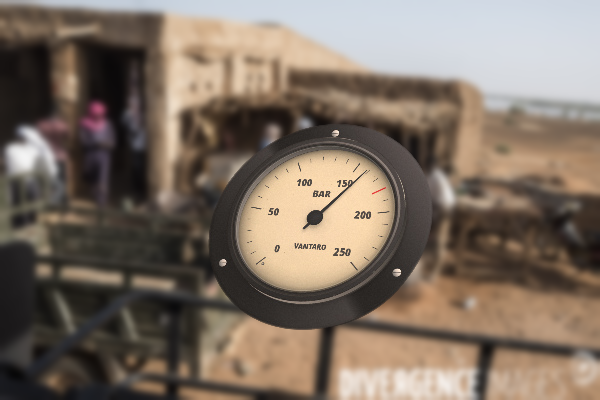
160 bar
